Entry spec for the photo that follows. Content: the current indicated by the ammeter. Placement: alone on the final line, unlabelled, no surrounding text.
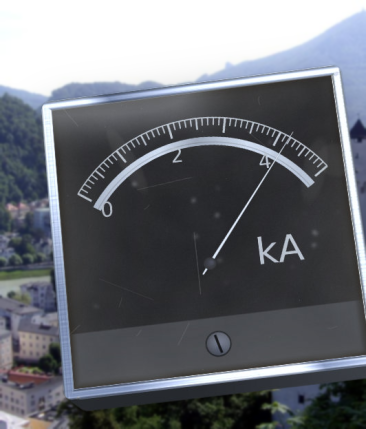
4.2 kA
